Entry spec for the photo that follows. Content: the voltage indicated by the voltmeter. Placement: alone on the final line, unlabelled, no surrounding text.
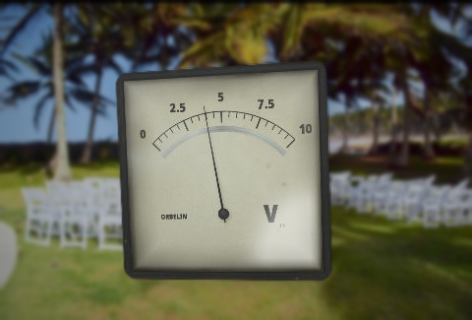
4 V
